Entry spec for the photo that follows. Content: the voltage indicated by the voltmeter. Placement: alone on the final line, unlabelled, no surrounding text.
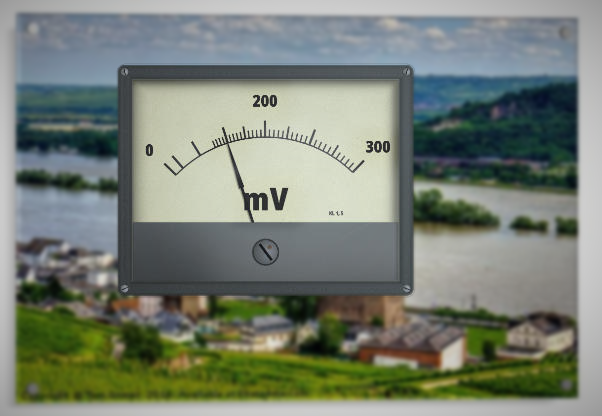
150 mV
